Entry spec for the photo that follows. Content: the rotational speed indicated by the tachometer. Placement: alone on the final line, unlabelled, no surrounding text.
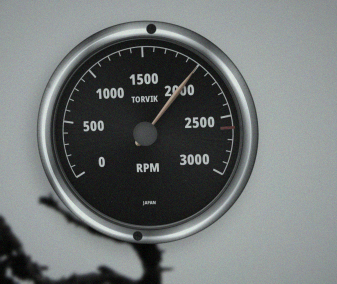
2000 rpm
